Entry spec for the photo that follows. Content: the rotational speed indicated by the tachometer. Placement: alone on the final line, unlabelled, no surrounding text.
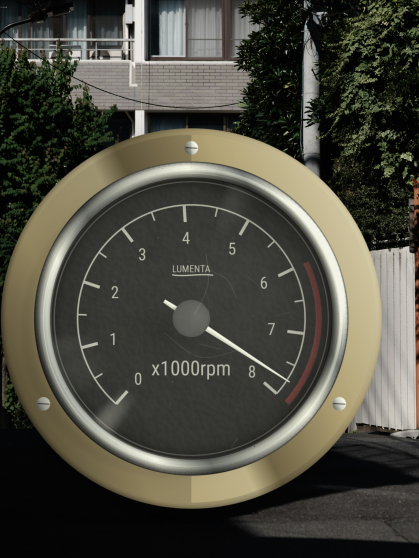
7750 rpm
